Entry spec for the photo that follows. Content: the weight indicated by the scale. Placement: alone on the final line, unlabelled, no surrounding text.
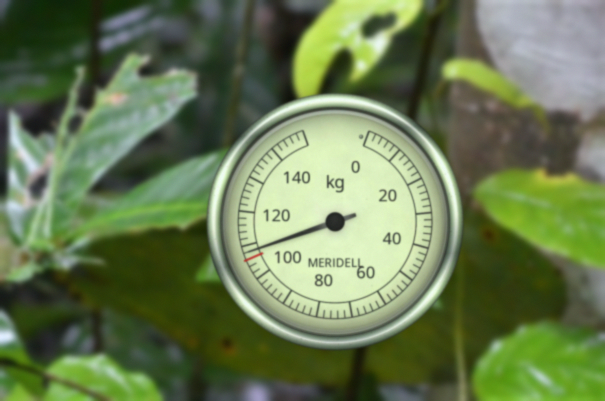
108 kg
